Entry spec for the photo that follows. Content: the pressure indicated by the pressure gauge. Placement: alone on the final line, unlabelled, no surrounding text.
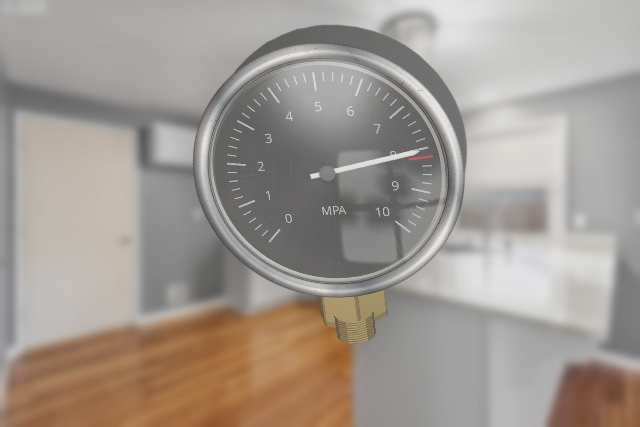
8 MPa
